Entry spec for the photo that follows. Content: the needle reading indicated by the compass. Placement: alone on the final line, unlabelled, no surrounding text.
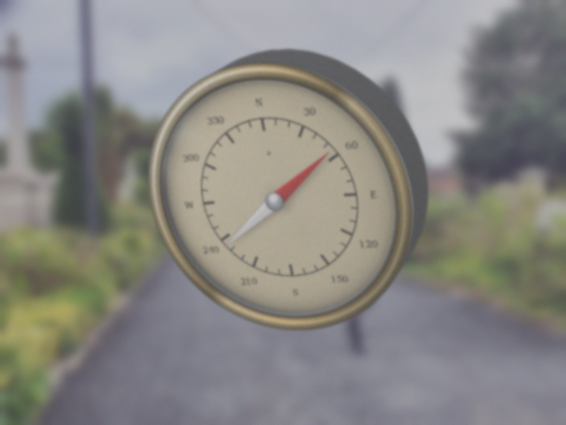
55 °
